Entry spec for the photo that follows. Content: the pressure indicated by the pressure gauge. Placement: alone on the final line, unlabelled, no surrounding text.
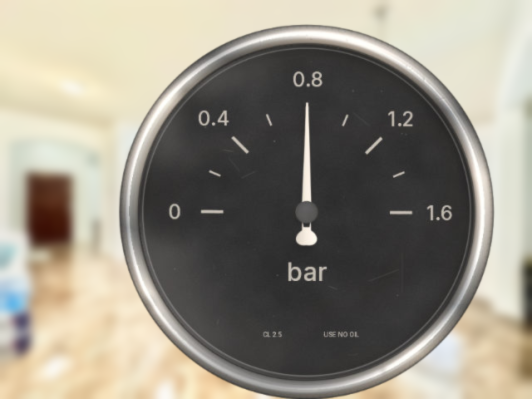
0.8 bar
